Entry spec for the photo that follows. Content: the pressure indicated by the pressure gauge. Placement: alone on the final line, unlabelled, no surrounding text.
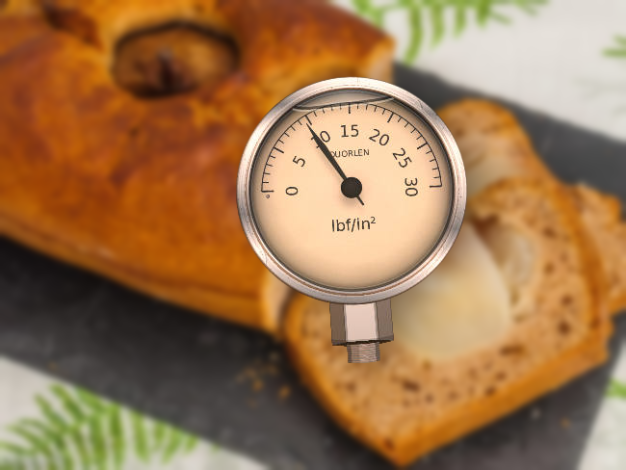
9.5 psi
